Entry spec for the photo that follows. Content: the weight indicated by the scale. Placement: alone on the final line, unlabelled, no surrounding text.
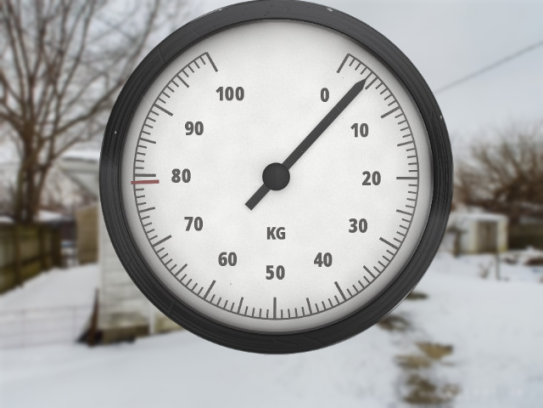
4 kg
